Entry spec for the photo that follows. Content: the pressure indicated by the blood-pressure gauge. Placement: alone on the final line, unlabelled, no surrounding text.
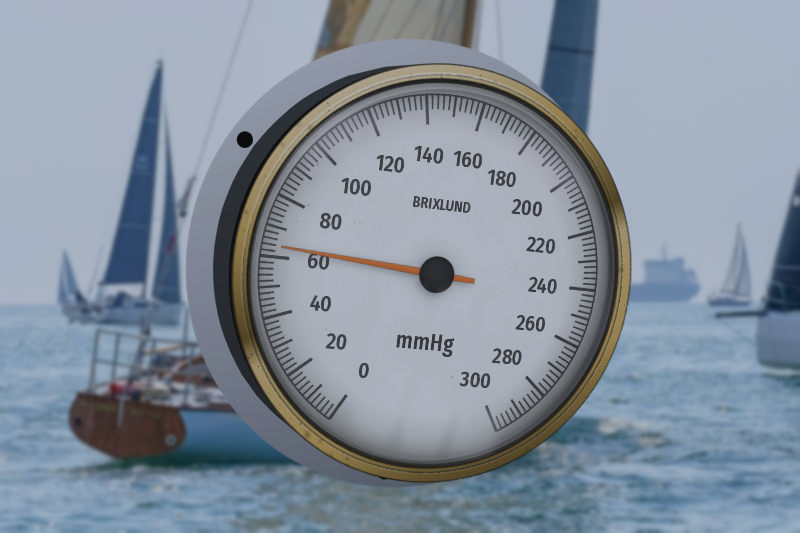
64 mmHg
